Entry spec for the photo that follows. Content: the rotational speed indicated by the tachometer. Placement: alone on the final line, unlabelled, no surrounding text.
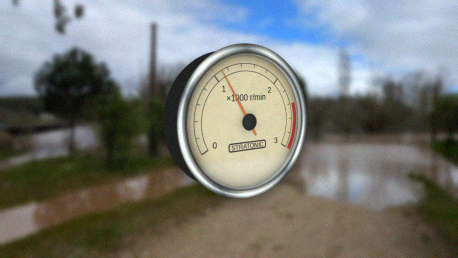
1100 rpm
